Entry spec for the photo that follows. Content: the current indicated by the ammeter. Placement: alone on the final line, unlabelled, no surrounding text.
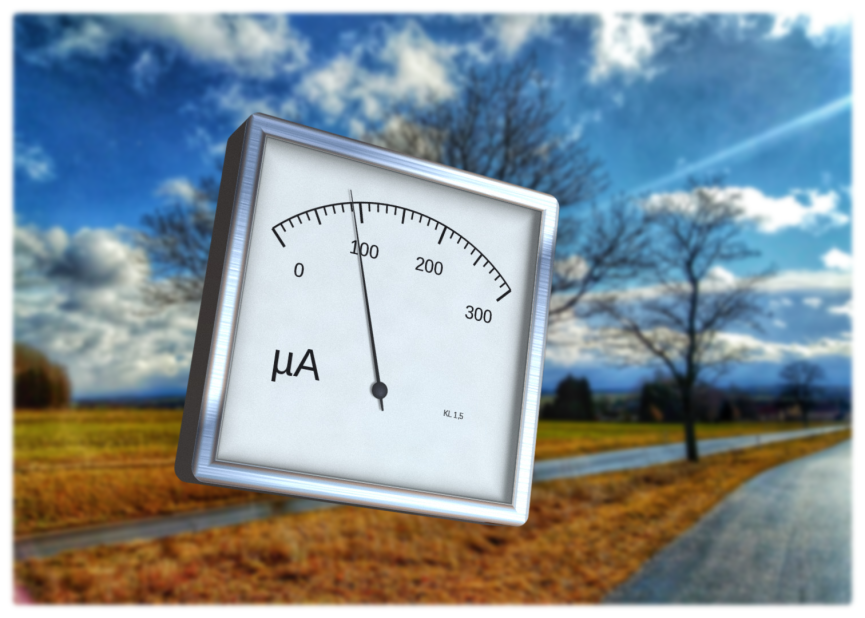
90 µA
